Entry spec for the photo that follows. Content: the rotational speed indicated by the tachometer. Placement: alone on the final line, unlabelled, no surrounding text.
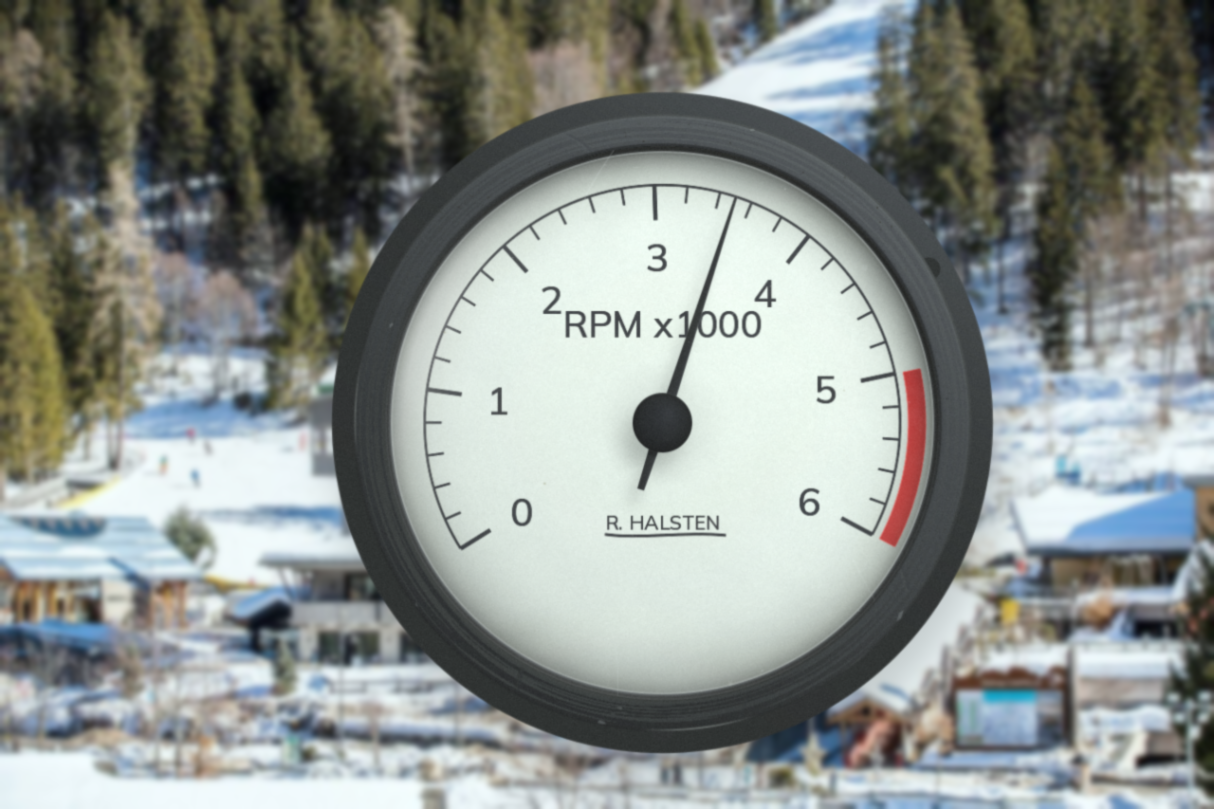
3500 rpm
